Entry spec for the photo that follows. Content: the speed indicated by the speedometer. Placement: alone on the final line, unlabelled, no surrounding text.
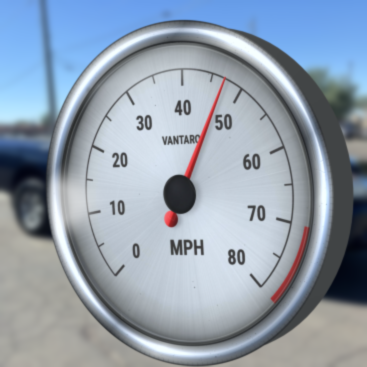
47.5 mph
